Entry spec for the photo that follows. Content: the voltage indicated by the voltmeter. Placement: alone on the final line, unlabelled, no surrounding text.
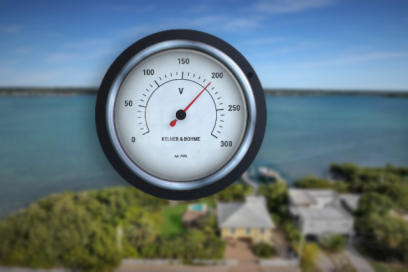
200 V
